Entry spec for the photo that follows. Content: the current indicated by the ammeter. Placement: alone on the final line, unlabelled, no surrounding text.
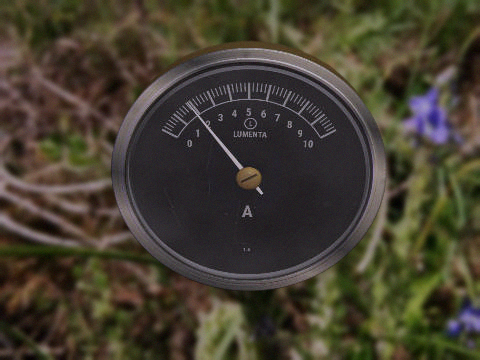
2 A
